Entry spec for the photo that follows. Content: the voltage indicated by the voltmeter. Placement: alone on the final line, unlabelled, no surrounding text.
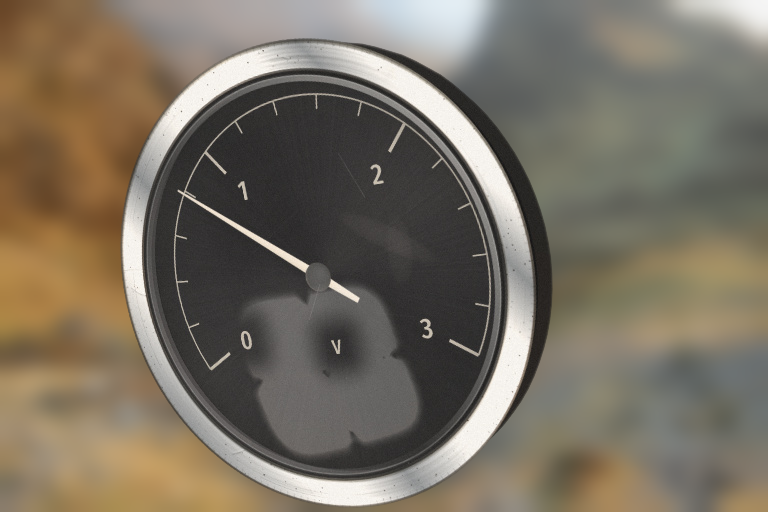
0.8 V
